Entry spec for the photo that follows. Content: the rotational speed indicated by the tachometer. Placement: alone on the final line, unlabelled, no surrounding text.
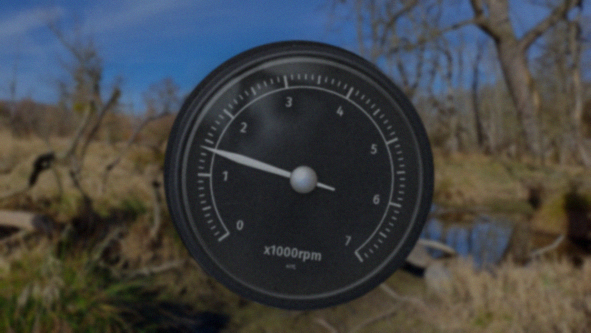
1400 rpm
